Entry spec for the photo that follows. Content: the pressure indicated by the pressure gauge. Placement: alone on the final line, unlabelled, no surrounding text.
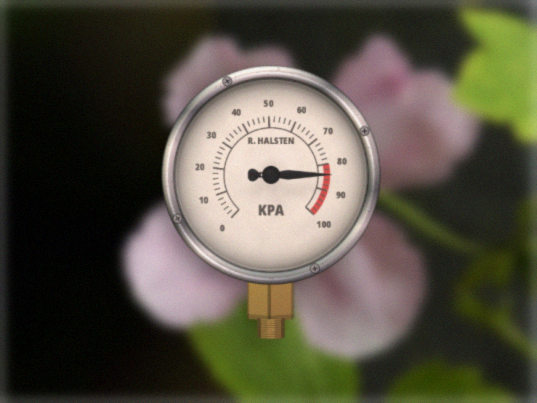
84 kPa
